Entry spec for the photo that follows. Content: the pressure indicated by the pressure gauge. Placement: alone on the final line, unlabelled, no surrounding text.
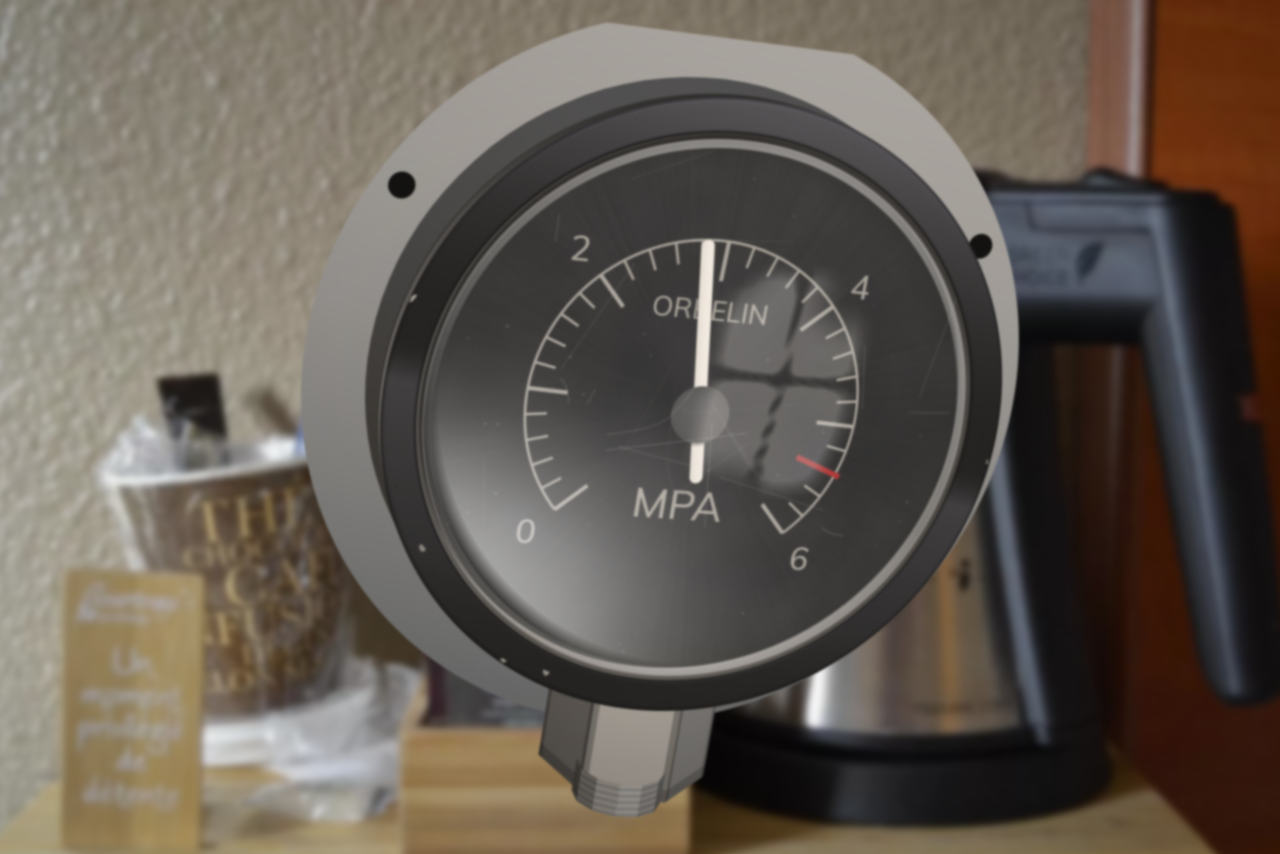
2.8 MPa
